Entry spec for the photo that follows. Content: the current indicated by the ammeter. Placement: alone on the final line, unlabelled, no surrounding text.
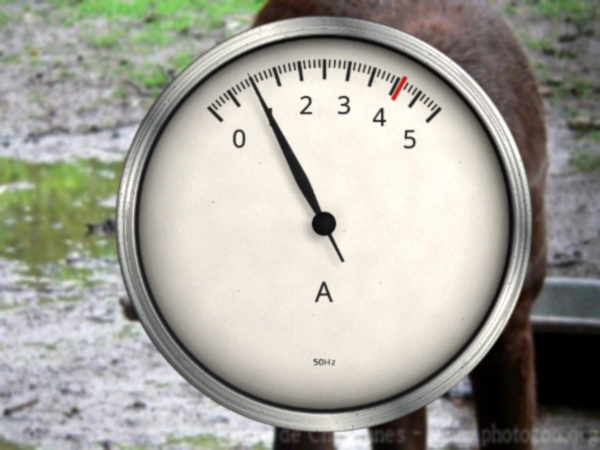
1 A
